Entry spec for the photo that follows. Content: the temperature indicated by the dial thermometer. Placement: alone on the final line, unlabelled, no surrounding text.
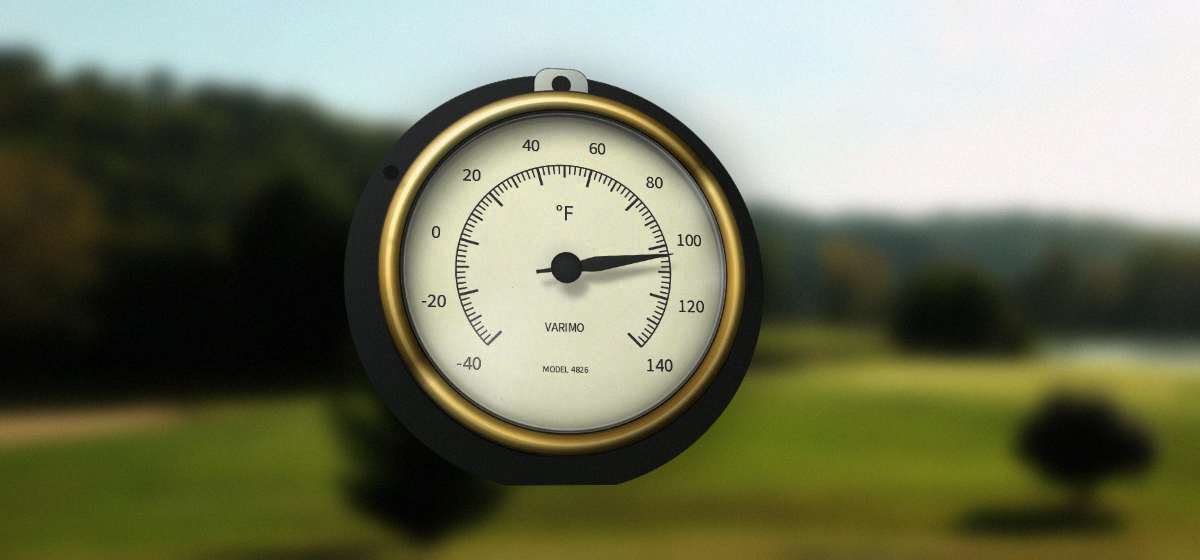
104 °F
